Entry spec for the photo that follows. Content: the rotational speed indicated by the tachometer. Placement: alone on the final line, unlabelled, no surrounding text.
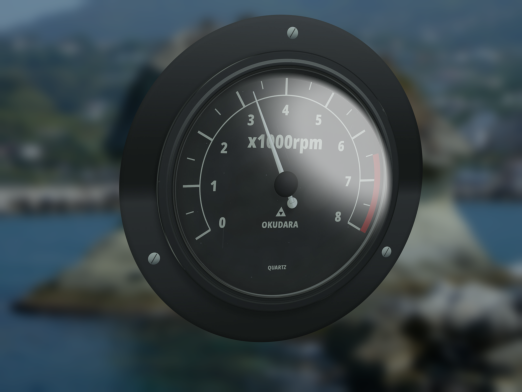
3250 rpm
